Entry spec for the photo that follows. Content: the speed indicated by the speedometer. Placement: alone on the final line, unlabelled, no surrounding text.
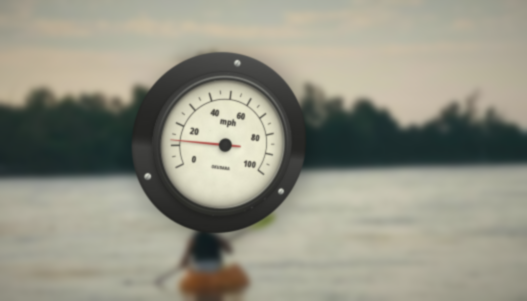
12.5 mph
